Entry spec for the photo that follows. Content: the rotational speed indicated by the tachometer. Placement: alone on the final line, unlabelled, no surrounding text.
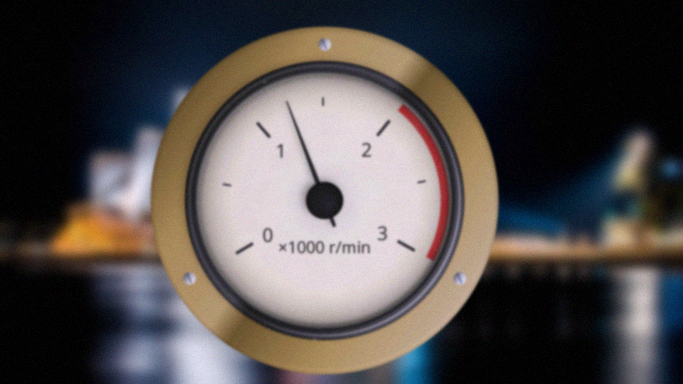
1250 rpm
